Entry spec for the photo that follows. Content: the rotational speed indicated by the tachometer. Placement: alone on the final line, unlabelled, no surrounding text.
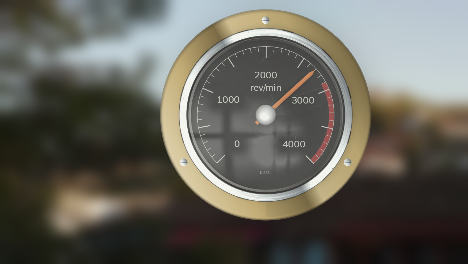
2700 rpm
